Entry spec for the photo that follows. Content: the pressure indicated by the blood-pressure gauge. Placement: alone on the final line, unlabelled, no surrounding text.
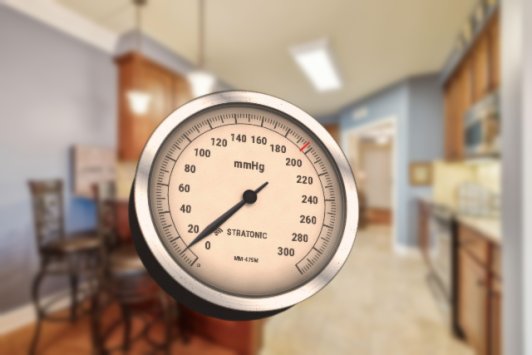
10 mmHg
